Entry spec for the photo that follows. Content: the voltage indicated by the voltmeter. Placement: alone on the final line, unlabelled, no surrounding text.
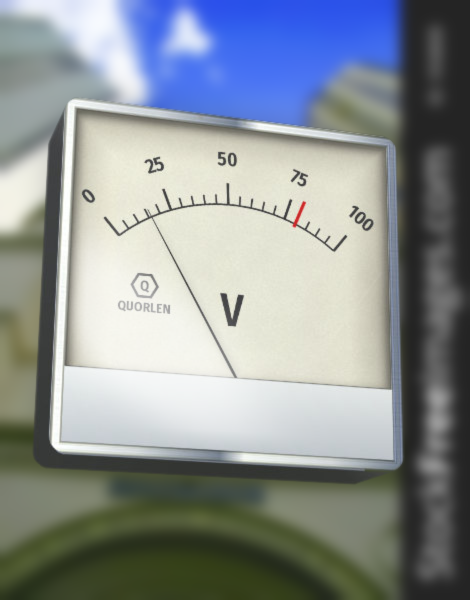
15 V
